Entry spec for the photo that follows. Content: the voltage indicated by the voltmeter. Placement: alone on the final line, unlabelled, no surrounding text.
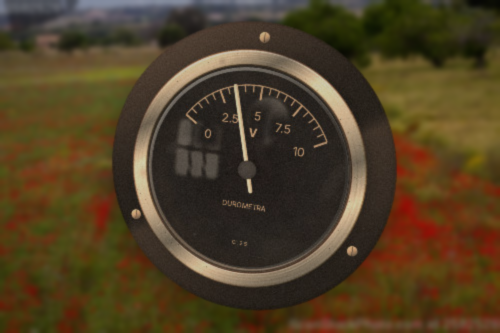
3.5 V
